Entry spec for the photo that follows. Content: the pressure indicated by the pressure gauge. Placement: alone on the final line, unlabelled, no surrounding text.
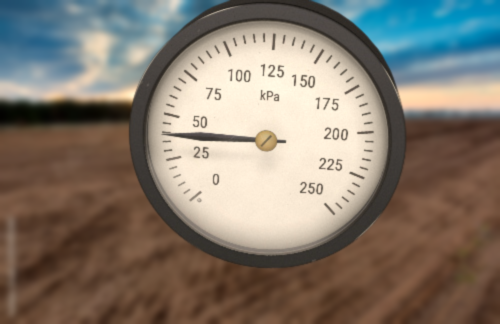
40 kPa
